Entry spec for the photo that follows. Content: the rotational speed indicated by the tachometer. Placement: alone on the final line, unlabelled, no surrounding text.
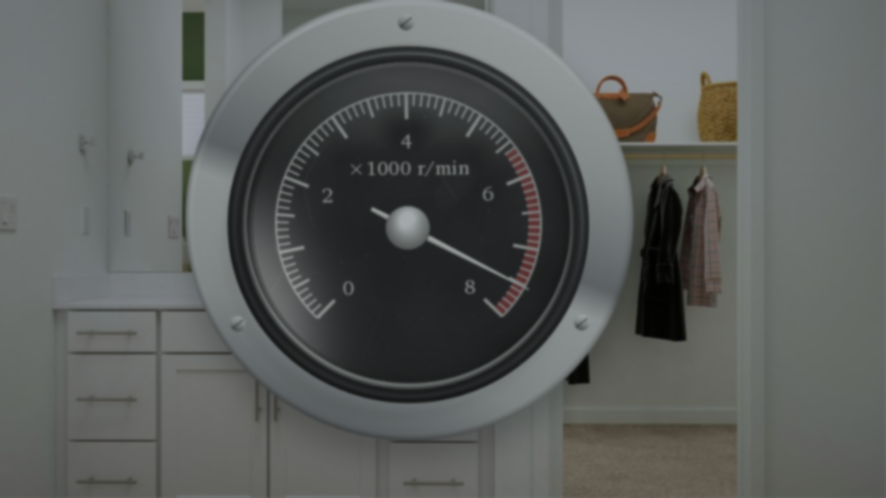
7500 rpm
